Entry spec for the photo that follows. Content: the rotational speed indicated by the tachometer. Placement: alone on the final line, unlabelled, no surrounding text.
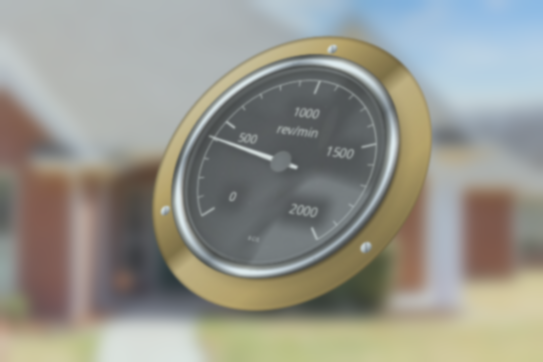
400 rpm
